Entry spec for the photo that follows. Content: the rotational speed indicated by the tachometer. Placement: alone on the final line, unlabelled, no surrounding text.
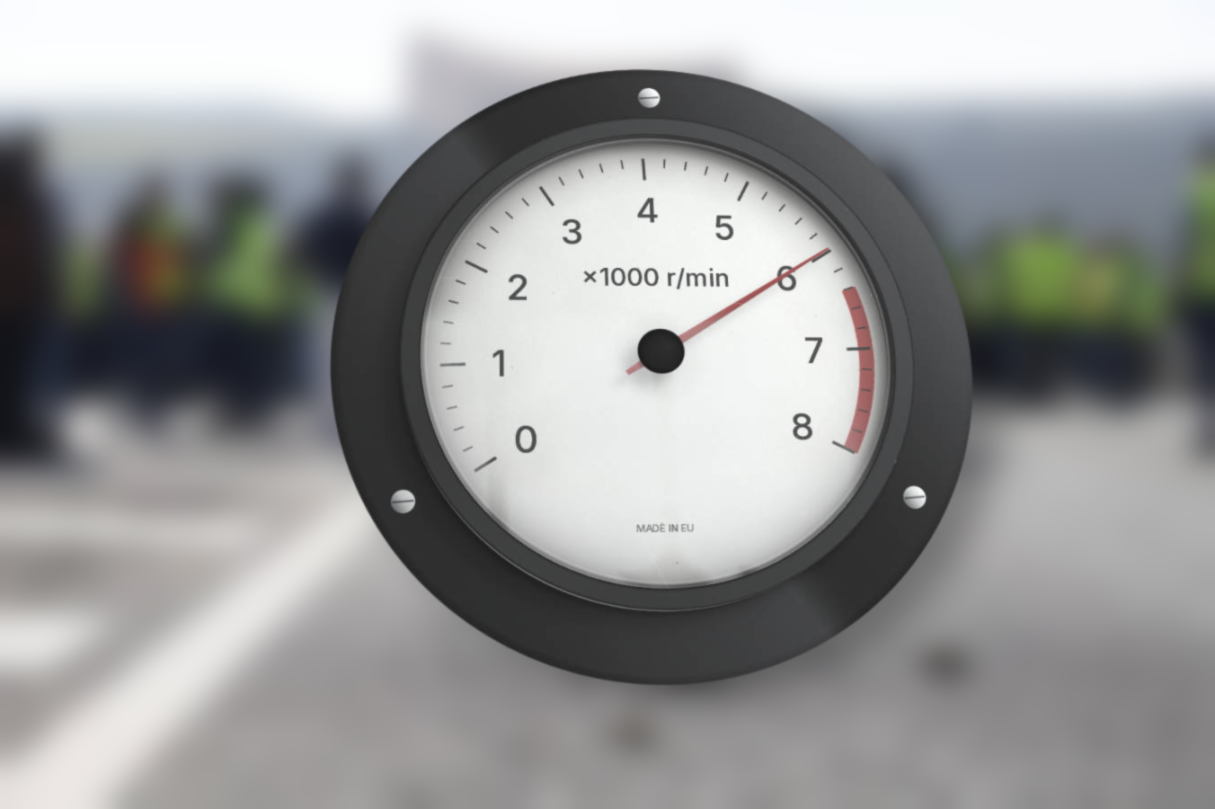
6000 rpm
